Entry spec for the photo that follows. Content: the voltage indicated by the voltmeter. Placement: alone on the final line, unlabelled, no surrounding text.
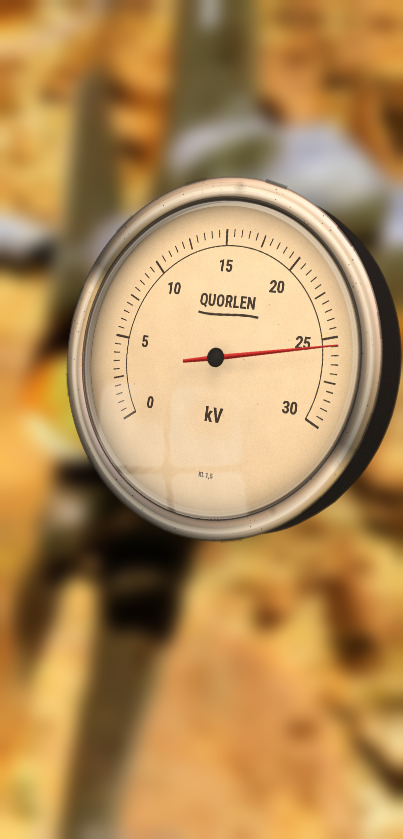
25.5 kV
